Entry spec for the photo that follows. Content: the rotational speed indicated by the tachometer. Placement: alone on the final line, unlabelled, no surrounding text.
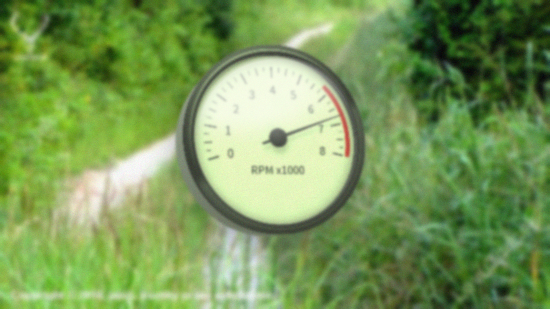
6750 rpm
